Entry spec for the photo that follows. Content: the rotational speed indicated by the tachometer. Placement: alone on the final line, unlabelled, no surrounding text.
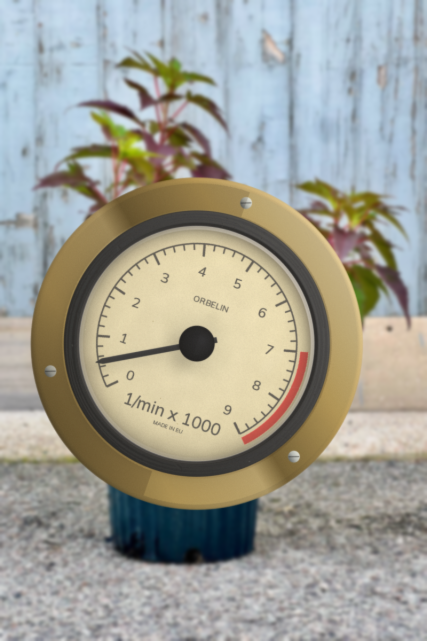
500 rpm
